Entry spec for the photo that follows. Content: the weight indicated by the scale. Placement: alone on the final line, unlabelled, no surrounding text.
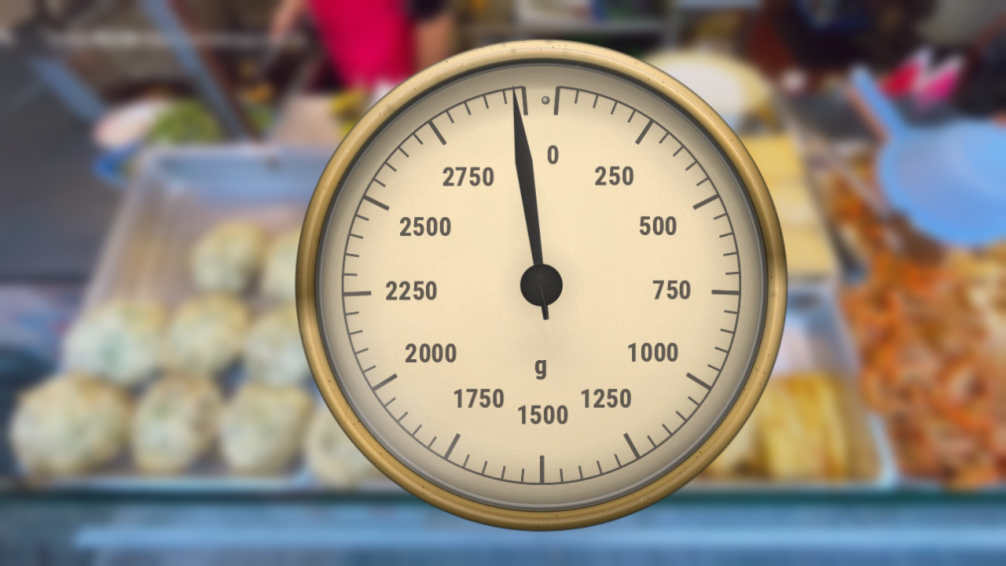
2975 g
